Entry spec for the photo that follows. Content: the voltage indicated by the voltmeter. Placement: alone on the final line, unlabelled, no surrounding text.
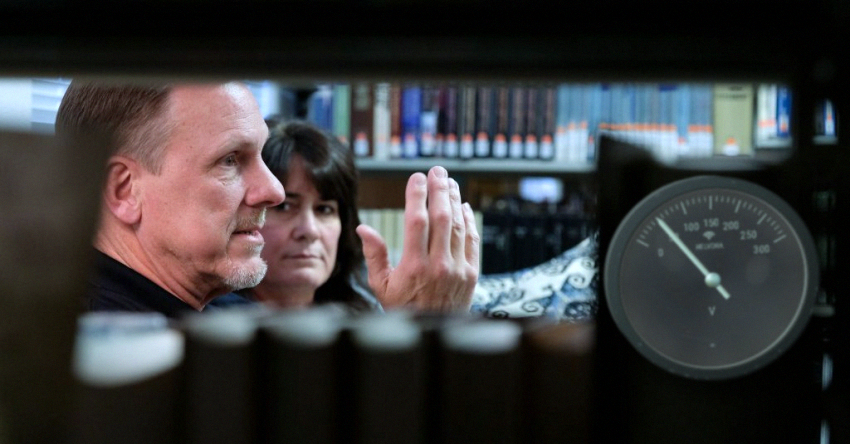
50 V
